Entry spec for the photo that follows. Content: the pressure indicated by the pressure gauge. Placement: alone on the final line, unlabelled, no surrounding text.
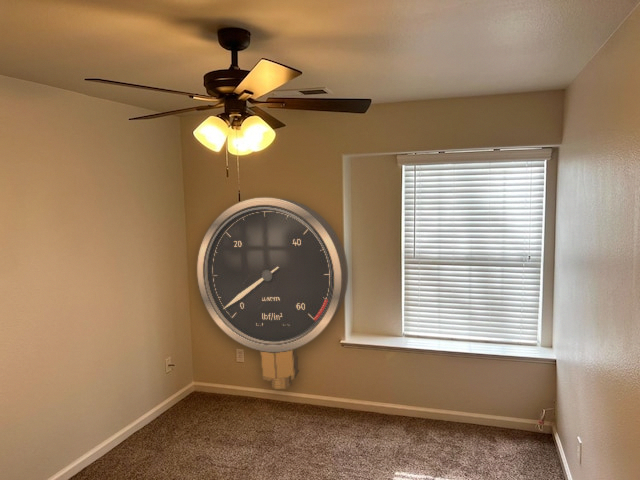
2.5 psi
